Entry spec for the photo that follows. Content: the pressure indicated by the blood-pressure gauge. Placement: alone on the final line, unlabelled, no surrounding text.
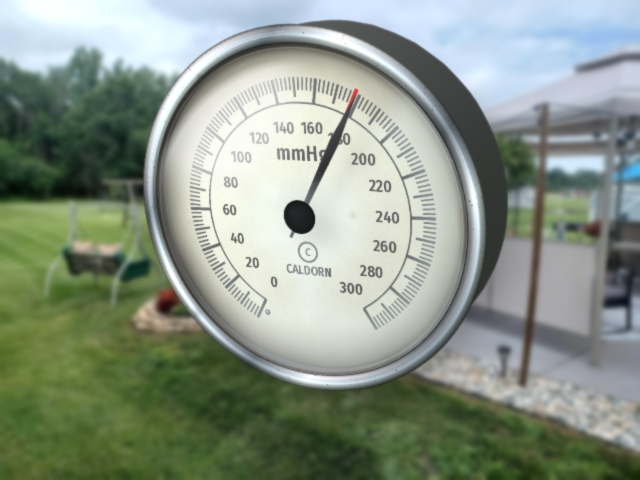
180 mmHg
